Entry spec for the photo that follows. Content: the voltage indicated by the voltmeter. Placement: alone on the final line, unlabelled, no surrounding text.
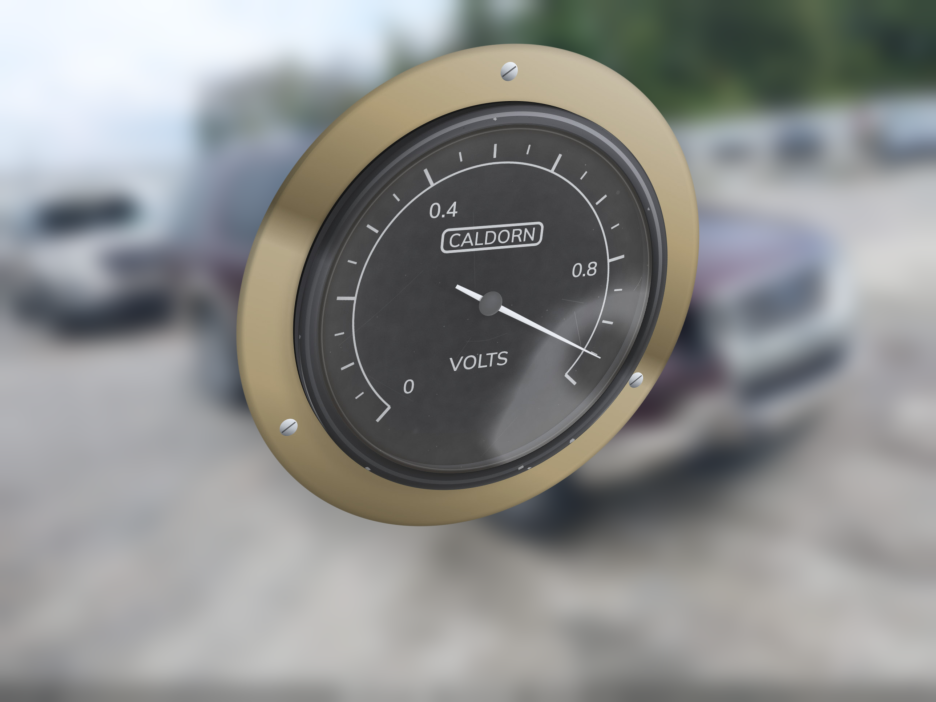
0.95 V
